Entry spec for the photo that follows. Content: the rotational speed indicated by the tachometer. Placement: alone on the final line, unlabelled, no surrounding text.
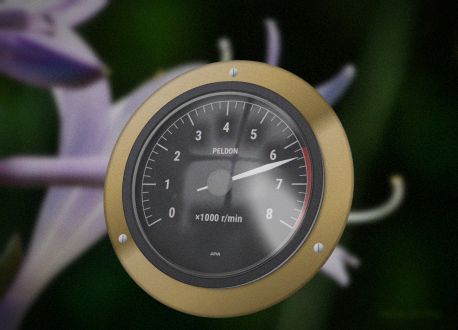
6400 rpm
